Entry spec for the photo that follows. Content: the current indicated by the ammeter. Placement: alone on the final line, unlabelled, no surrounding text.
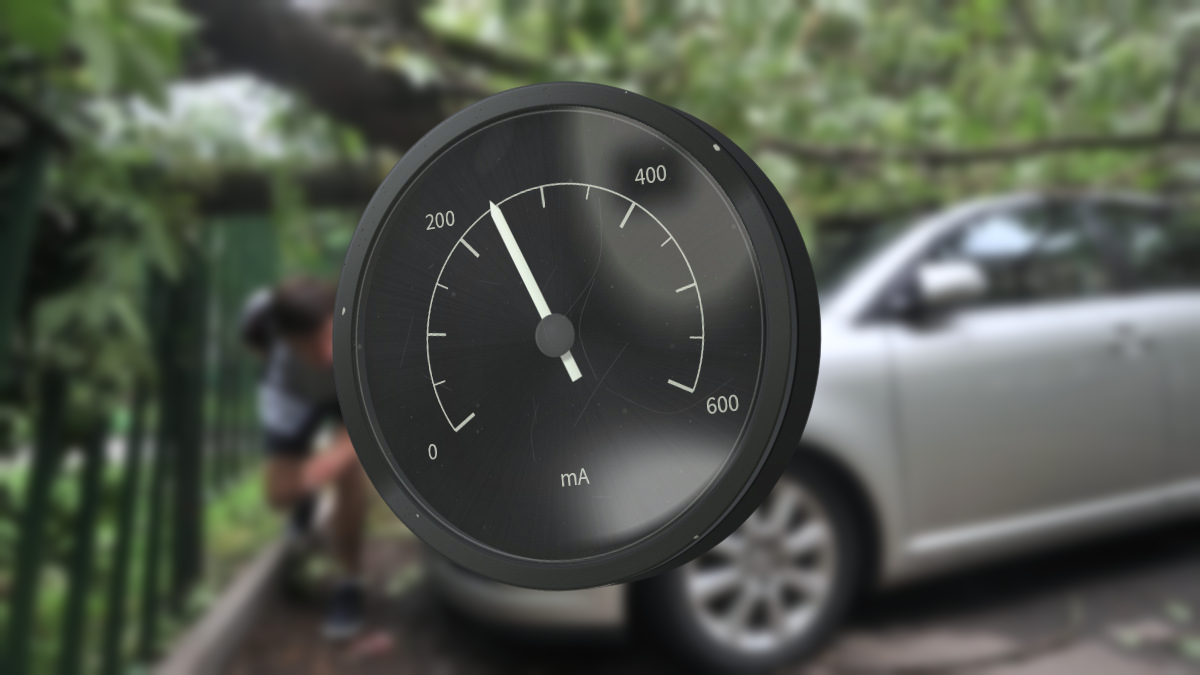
250 mA
